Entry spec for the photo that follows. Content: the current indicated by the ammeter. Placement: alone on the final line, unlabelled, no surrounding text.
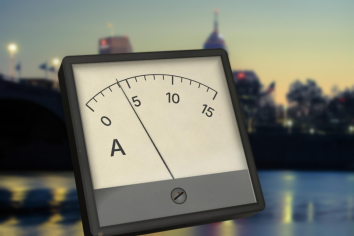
4 A
